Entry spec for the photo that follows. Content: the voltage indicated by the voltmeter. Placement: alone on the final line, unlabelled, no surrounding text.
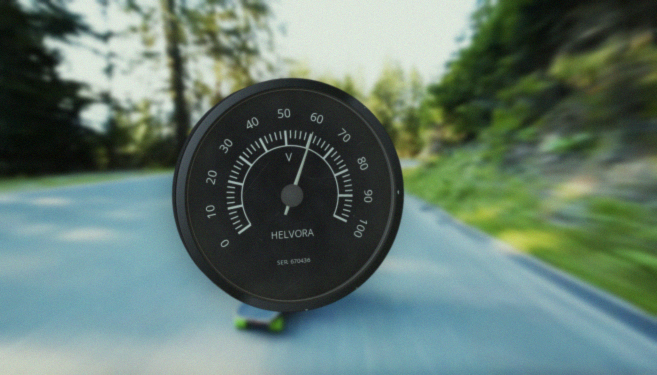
60 V
